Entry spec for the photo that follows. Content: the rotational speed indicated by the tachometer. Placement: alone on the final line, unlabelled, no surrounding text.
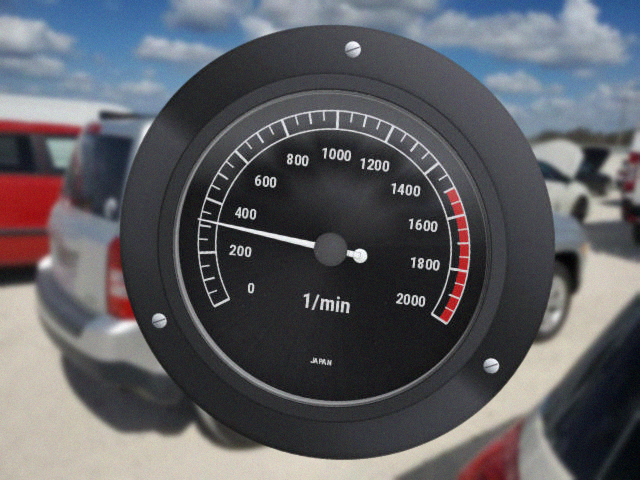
325 rpm
